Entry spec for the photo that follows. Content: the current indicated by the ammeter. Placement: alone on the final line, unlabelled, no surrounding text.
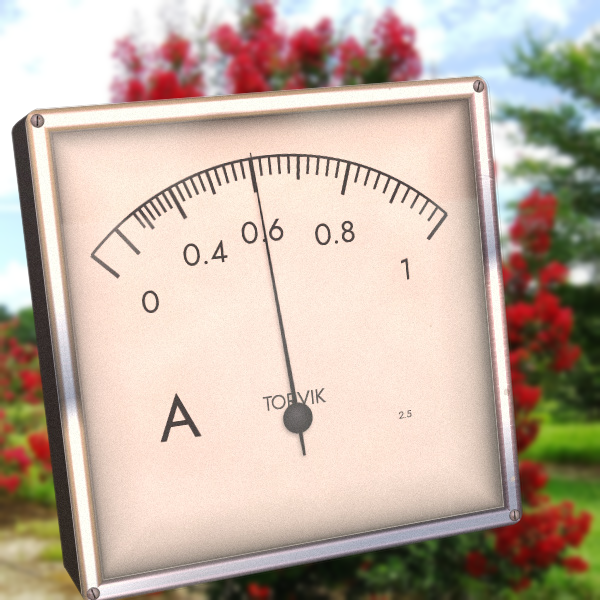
0.6 A
